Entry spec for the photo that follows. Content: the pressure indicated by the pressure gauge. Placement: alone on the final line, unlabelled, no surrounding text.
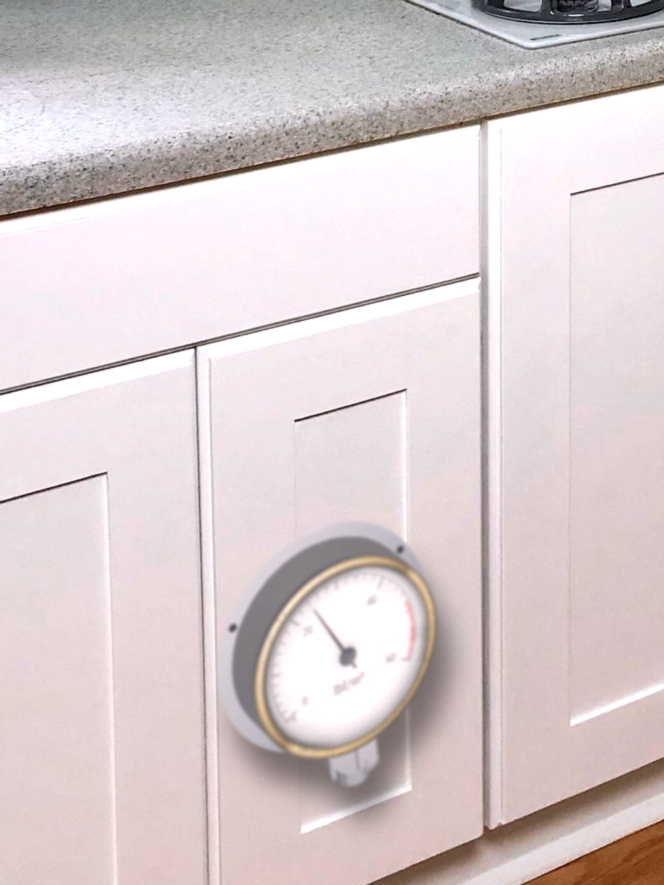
24 psi
